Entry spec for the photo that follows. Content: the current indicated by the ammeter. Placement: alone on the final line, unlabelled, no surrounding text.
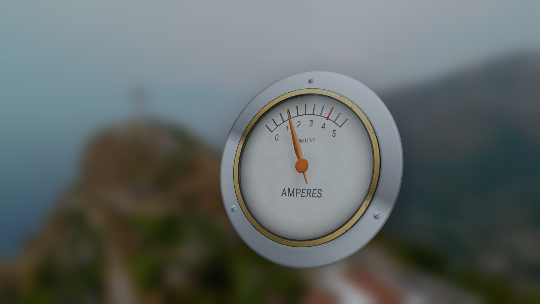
1.5 A
